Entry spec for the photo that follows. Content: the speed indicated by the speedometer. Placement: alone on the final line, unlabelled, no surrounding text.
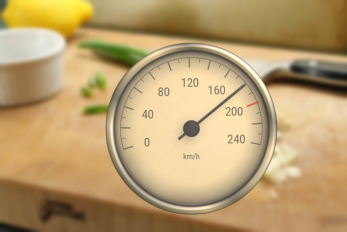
180 km/h
